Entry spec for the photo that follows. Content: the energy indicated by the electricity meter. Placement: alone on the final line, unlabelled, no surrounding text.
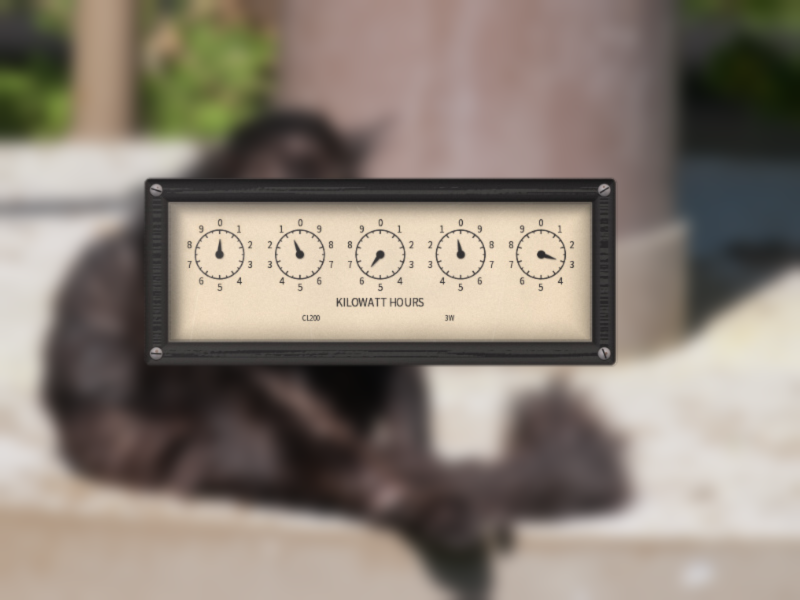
603 kWh
